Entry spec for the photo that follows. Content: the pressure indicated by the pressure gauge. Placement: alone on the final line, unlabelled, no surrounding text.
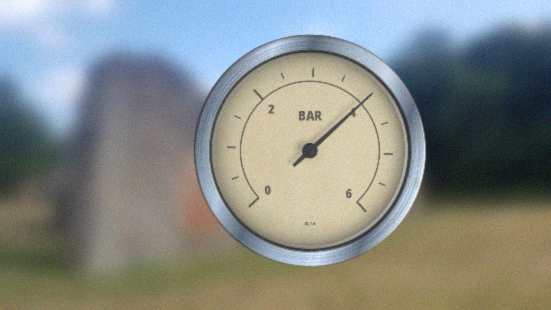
4 bar
